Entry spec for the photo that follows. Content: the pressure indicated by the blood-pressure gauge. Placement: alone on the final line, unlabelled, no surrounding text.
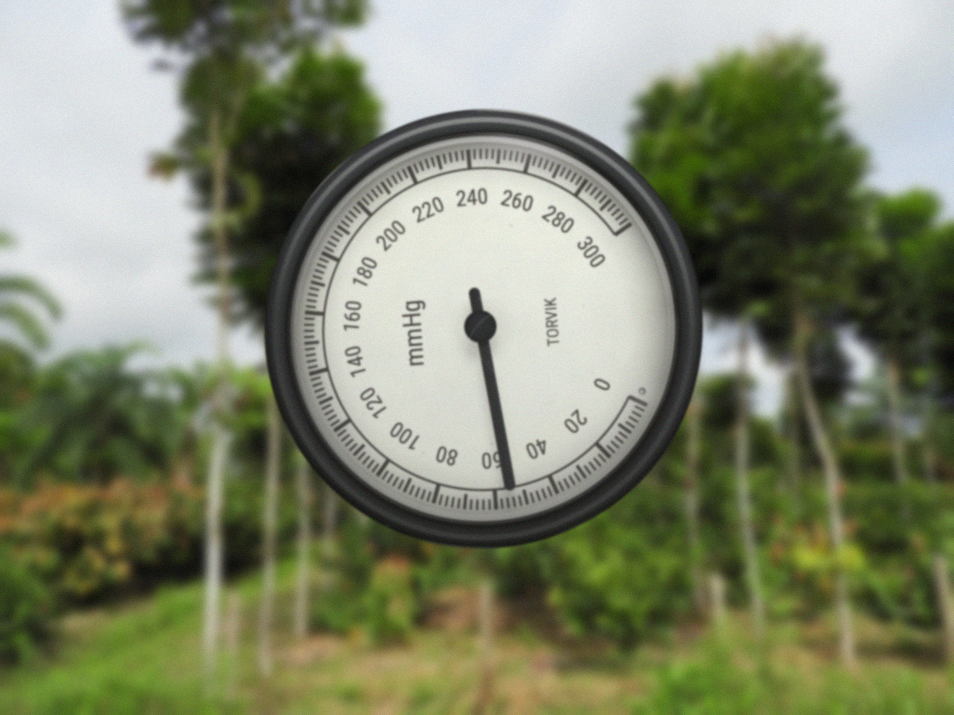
54 mmHg
